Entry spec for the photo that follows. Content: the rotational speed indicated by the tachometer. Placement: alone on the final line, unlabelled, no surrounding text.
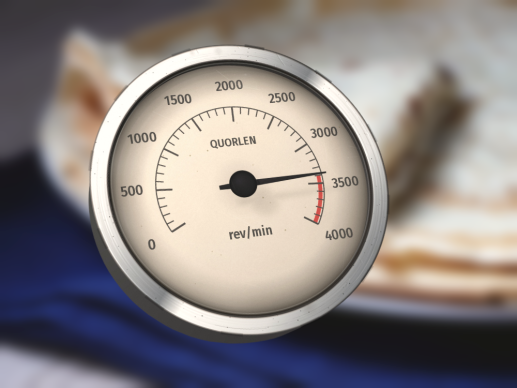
3400 rpm
